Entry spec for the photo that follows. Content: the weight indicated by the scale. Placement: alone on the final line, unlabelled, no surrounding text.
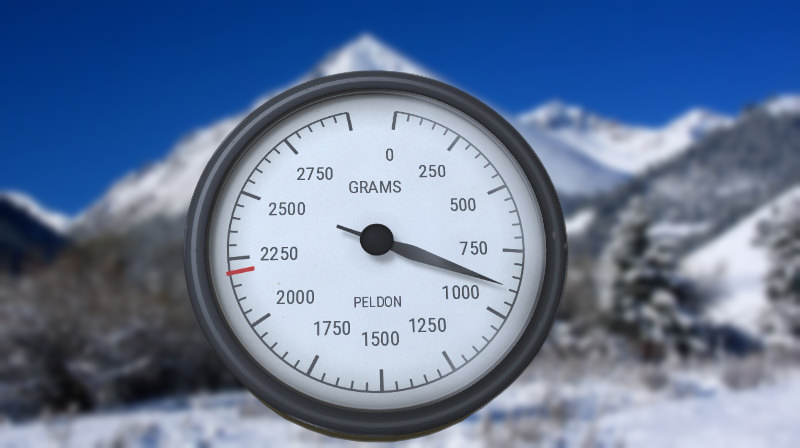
900 g
